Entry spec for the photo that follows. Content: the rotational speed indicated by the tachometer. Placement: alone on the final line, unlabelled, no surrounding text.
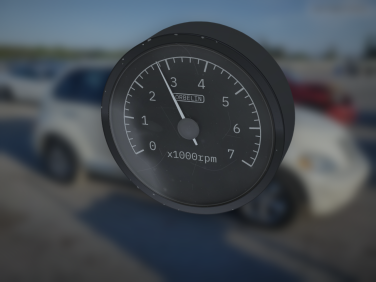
2800 rpm
